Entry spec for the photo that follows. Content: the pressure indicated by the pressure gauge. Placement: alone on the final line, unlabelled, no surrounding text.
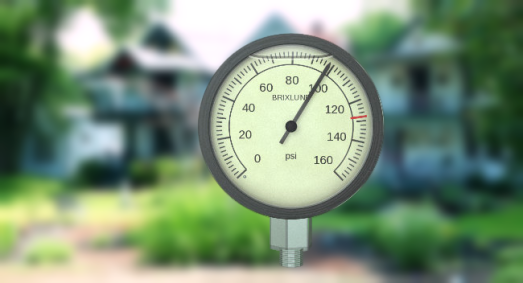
98 psi
